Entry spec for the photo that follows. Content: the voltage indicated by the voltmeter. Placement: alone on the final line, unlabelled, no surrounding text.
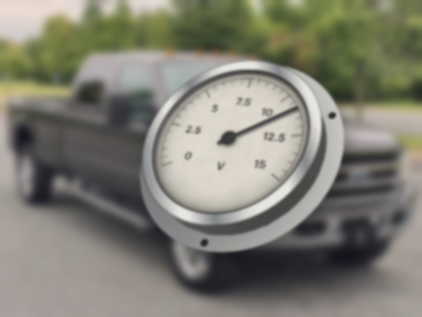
11 V
